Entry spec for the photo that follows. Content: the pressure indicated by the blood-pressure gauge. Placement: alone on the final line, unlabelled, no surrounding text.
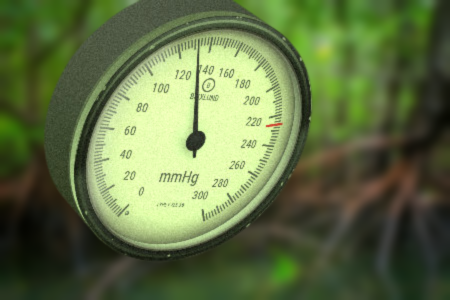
130 mmHg
